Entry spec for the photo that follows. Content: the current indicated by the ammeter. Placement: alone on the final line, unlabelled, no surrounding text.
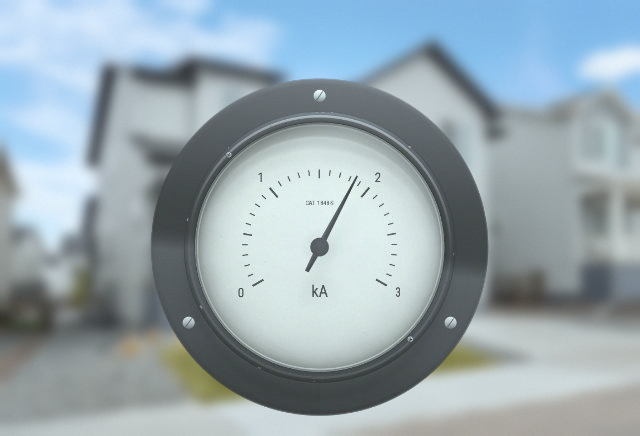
1.85 kA
